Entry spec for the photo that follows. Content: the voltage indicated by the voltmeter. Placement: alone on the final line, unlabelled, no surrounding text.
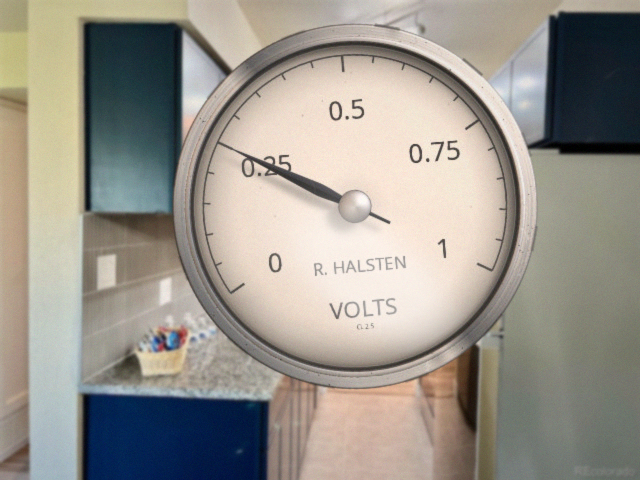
0.25 V
